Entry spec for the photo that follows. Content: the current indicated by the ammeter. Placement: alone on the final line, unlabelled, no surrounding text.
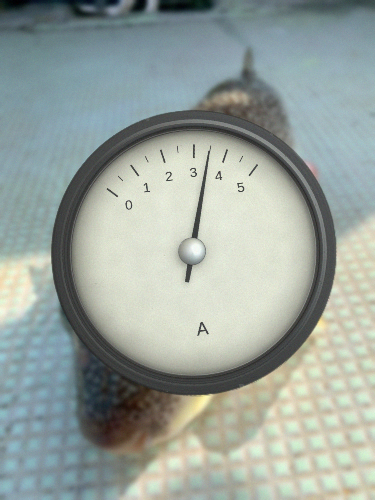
3.5 A
